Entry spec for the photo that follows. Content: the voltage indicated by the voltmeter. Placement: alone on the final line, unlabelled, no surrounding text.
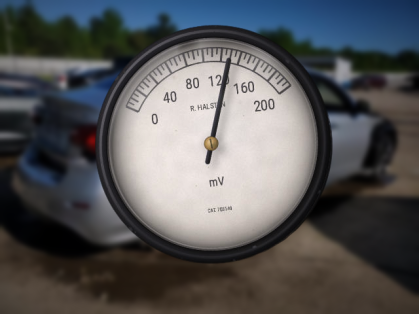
130 mV
